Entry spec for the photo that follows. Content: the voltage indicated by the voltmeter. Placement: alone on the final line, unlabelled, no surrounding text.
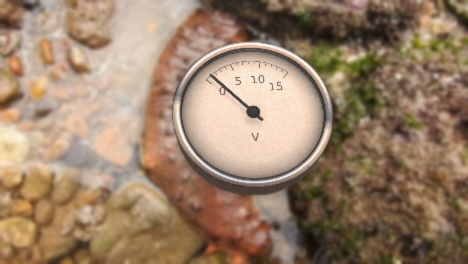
1 V
